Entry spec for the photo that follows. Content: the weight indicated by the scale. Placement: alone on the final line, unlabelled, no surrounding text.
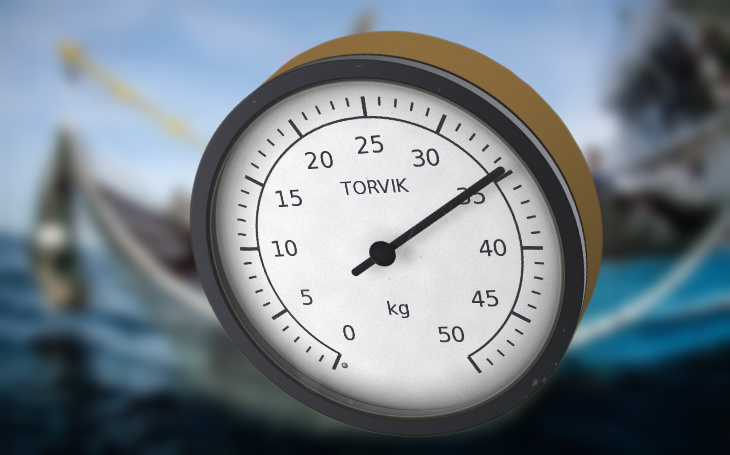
34.5 kg
